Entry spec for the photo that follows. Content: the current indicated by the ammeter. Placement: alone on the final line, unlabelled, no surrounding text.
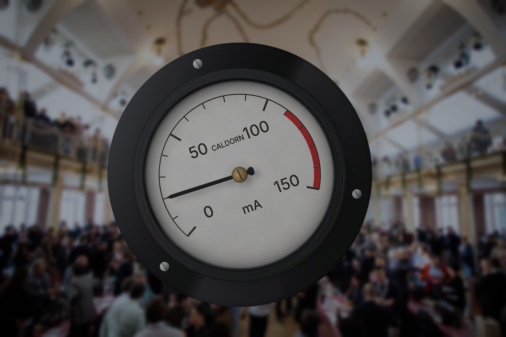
20 mA
